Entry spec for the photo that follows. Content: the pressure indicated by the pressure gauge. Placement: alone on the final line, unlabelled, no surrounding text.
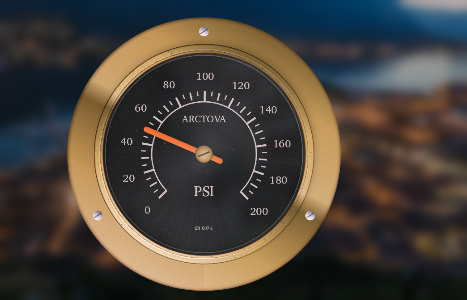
50 psi
